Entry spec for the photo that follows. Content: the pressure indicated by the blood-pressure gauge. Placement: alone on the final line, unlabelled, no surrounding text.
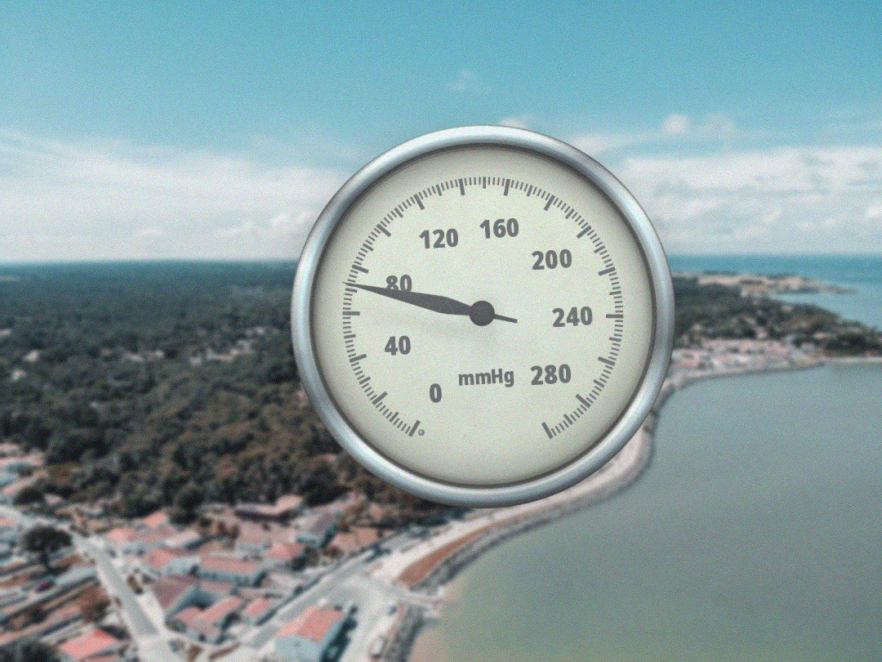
72 mmHg
